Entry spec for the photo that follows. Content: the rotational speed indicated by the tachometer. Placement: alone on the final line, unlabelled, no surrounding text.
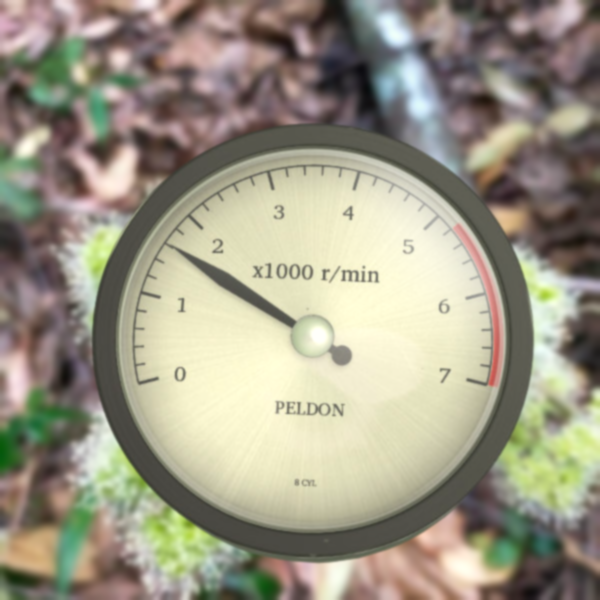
1600 rpm
